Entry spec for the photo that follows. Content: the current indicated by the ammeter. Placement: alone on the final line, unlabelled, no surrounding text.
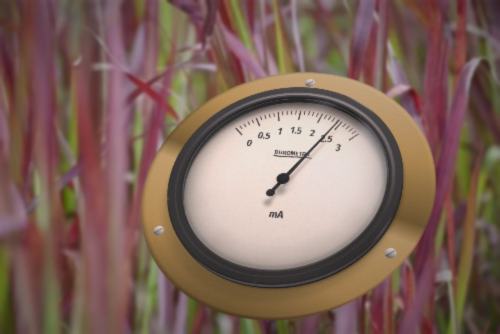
2.5 mA
